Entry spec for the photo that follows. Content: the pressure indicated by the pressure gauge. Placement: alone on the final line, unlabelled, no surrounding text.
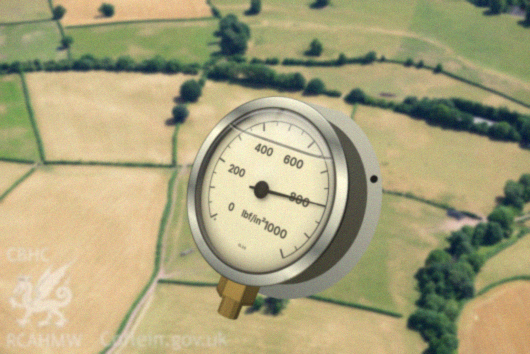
800 psi
